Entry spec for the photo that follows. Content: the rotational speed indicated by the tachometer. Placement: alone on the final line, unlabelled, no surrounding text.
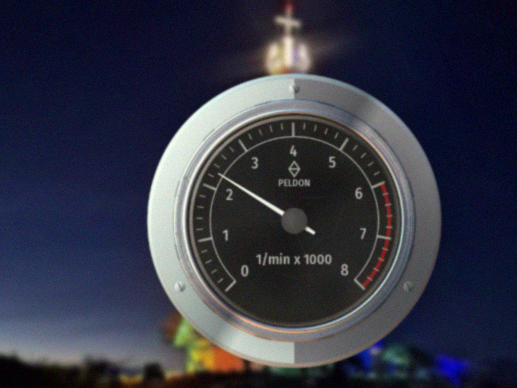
2300 rpm
